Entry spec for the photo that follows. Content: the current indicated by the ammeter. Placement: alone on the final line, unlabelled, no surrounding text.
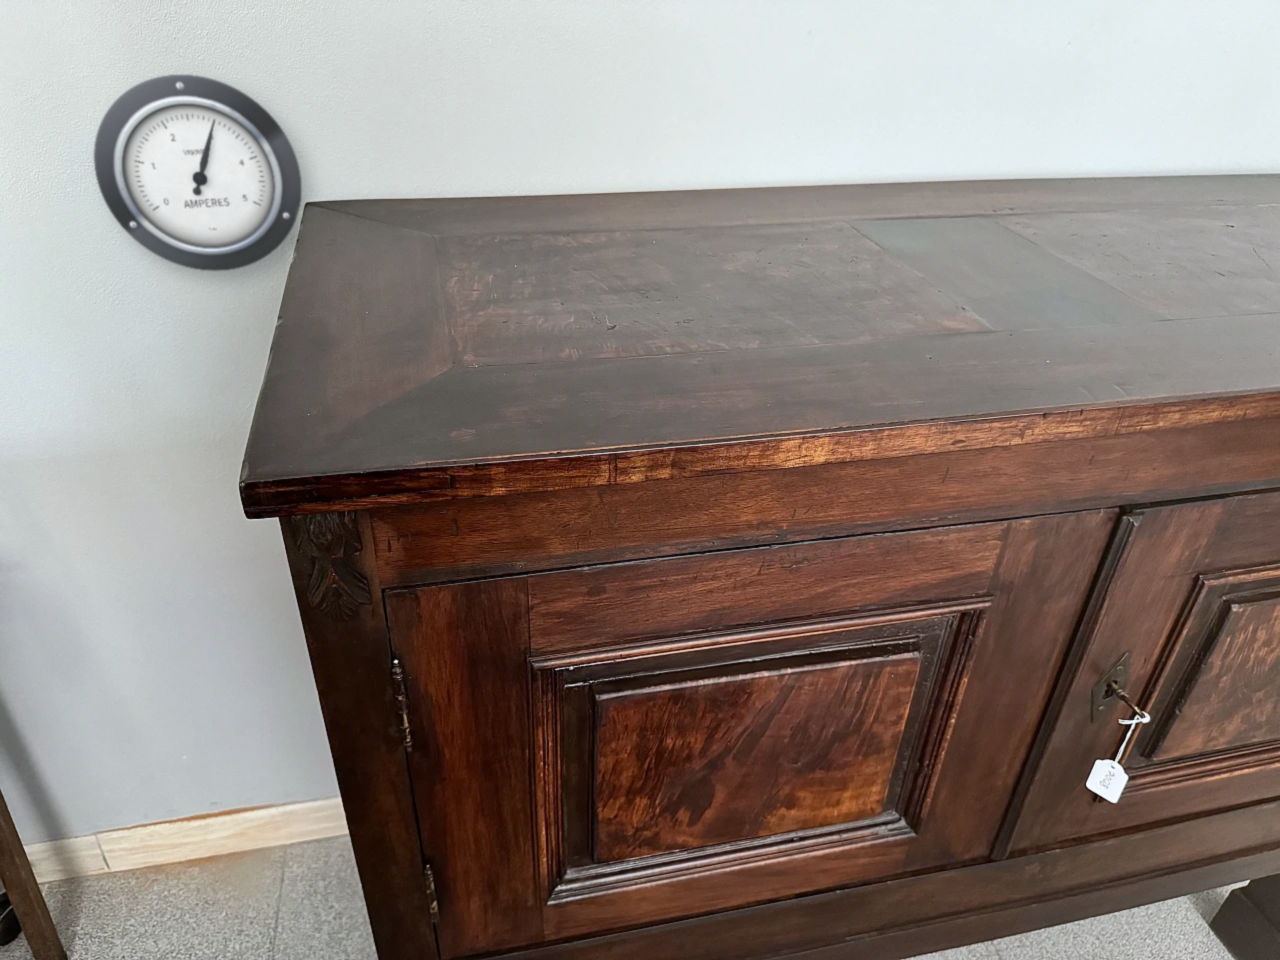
3 A
